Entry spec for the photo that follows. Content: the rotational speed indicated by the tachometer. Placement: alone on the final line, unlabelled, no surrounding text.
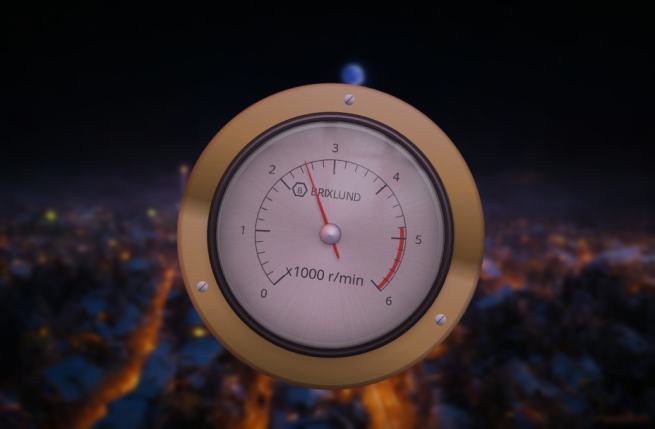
2500 rpm
